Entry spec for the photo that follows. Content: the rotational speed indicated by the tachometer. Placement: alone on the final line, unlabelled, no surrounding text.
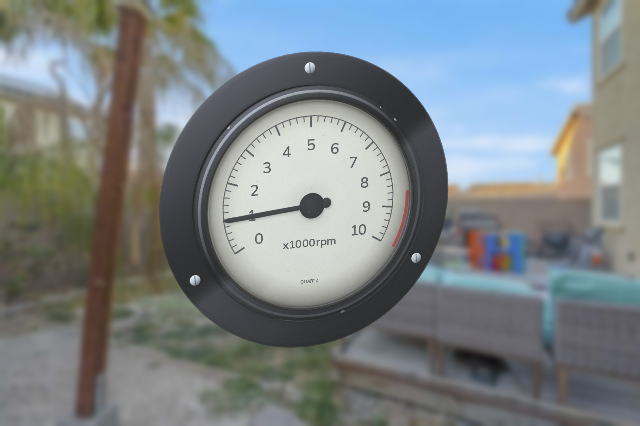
1000 rpm
